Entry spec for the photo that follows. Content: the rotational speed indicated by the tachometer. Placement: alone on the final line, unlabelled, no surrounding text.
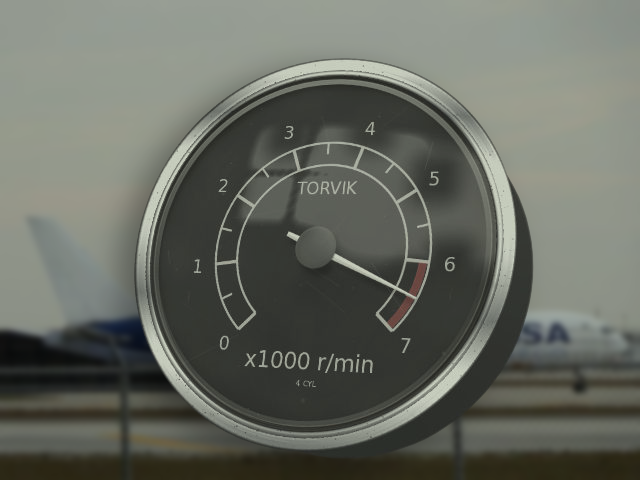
6500 rpm
